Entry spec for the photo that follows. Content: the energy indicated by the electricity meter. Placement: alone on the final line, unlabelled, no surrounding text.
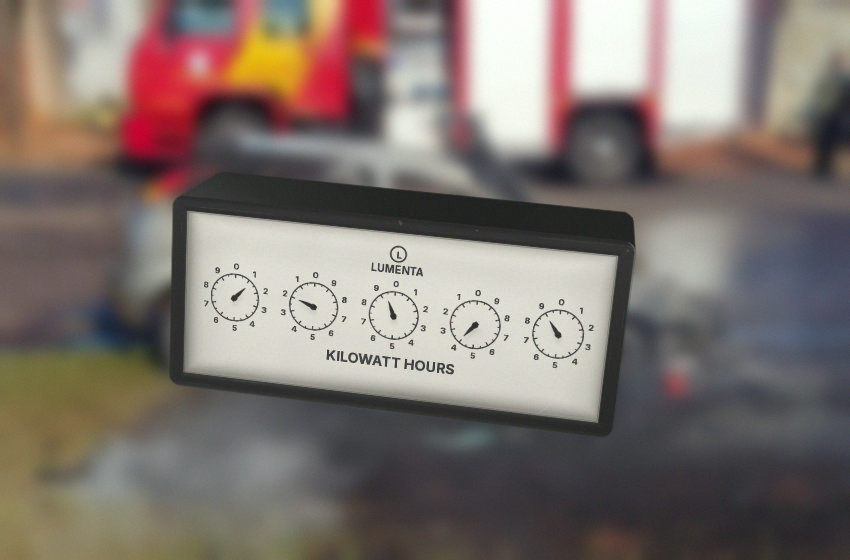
11939 kWh
